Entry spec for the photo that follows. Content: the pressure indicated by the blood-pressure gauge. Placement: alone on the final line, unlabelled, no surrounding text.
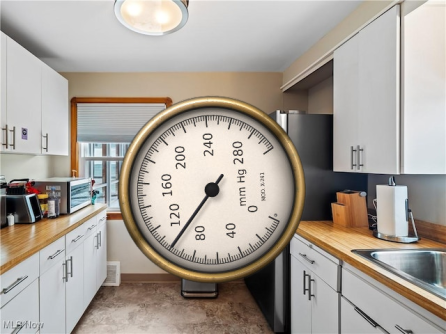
100 mmHg
